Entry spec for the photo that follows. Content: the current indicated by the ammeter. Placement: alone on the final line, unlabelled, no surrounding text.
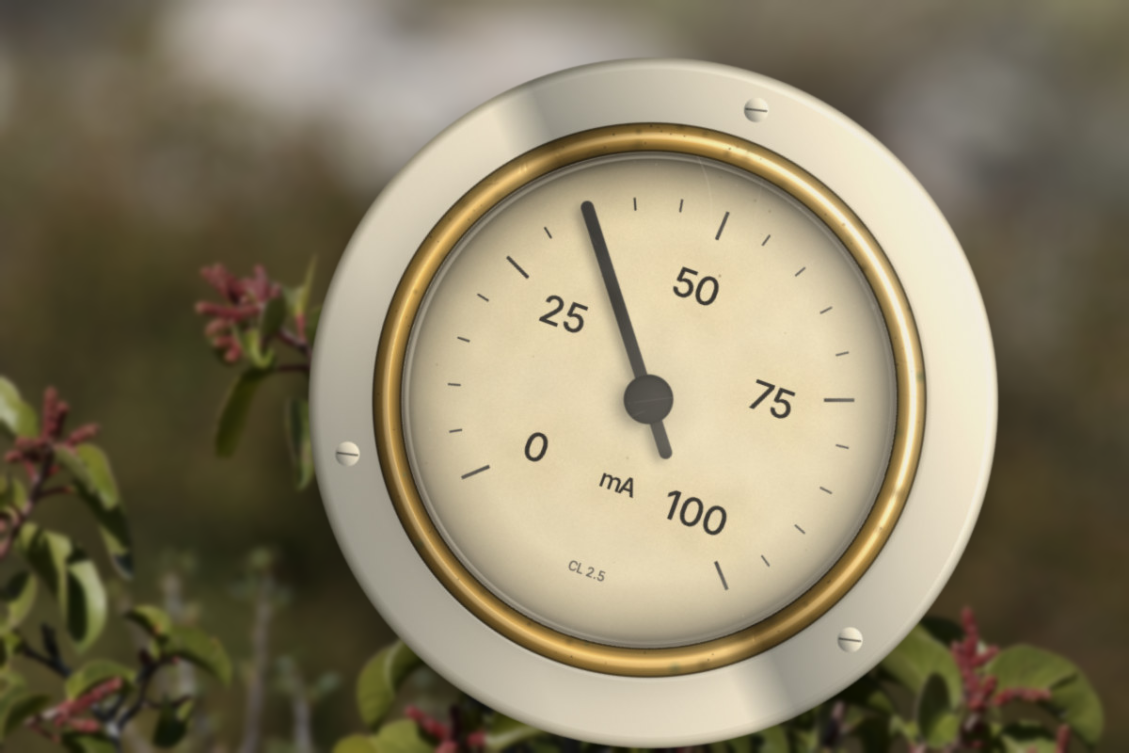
35 mA
